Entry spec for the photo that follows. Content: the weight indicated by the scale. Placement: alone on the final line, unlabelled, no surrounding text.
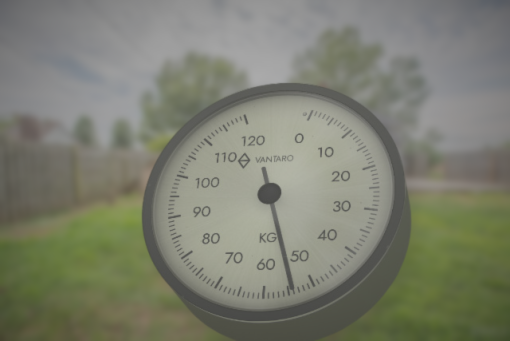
54 kg
